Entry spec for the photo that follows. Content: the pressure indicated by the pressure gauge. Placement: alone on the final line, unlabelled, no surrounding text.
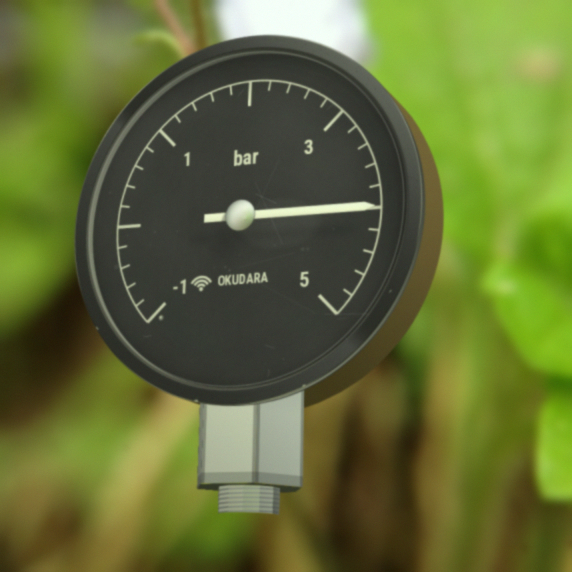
4 bar
